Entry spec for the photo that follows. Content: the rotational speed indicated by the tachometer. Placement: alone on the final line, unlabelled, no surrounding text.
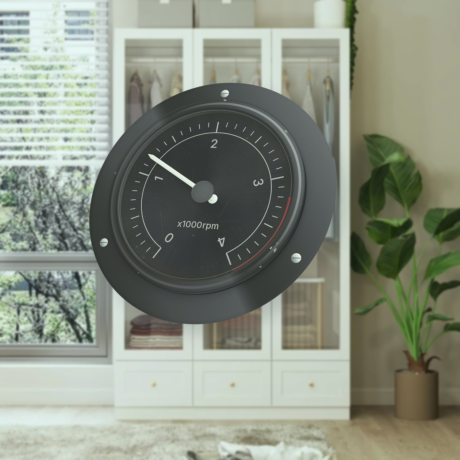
1200 rpm
